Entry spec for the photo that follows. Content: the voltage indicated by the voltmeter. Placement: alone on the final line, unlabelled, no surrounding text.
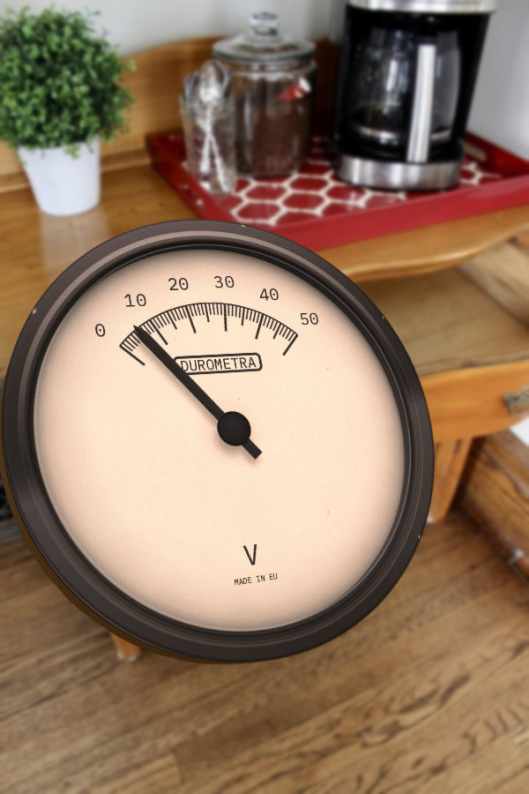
5 V
